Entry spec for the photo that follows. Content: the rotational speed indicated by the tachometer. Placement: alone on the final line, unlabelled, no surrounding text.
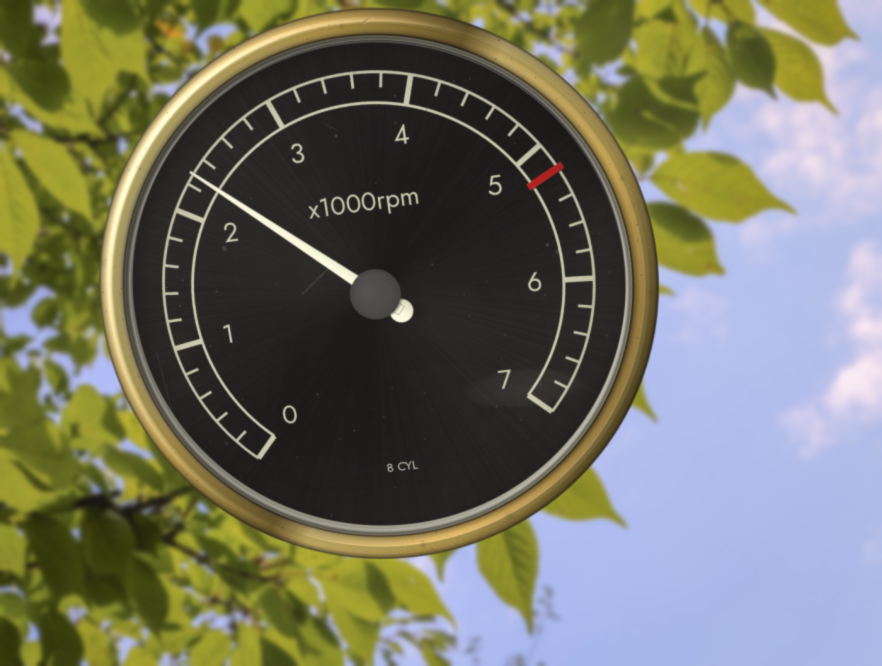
2300 rpm
